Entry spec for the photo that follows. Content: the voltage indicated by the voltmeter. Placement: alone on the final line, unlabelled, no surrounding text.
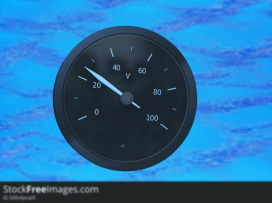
25 V
